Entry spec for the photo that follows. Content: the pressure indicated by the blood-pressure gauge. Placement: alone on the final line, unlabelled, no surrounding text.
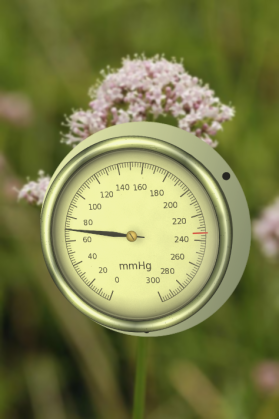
70 mmHg
